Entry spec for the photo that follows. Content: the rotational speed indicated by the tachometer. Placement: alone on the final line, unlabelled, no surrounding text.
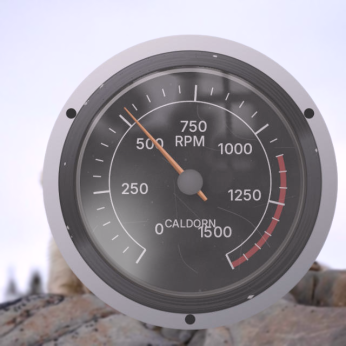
525 rpm
